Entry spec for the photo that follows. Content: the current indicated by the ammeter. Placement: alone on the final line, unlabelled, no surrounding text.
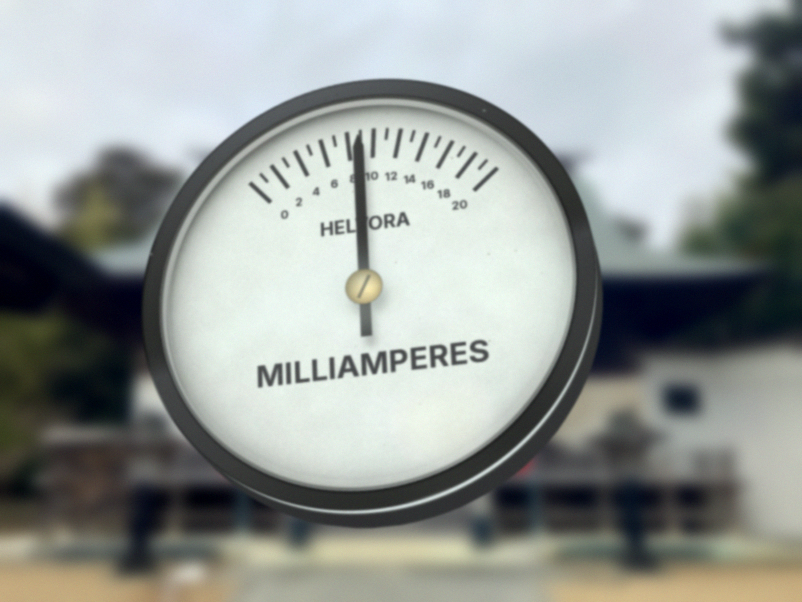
9 mA
